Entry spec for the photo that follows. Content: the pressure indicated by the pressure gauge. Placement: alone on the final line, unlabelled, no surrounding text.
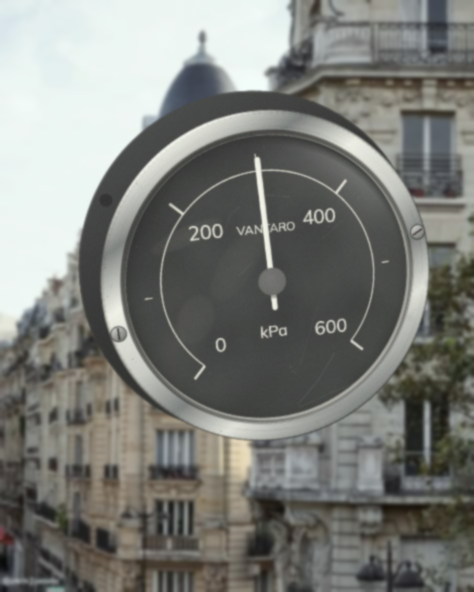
300 kPa
